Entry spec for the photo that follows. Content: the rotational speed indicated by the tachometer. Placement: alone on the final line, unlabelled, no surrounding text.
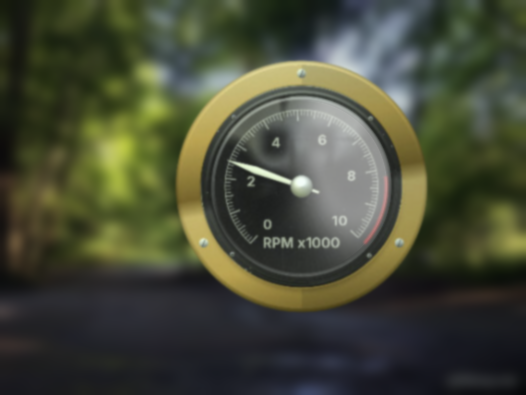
2500 rpm
